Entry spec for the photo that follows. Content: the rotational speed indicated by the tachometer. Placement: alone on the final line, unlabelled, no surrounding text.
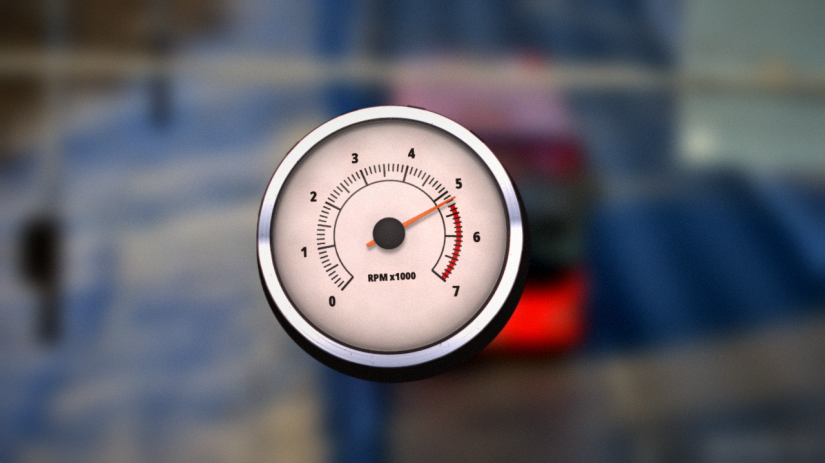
5200 rpm
